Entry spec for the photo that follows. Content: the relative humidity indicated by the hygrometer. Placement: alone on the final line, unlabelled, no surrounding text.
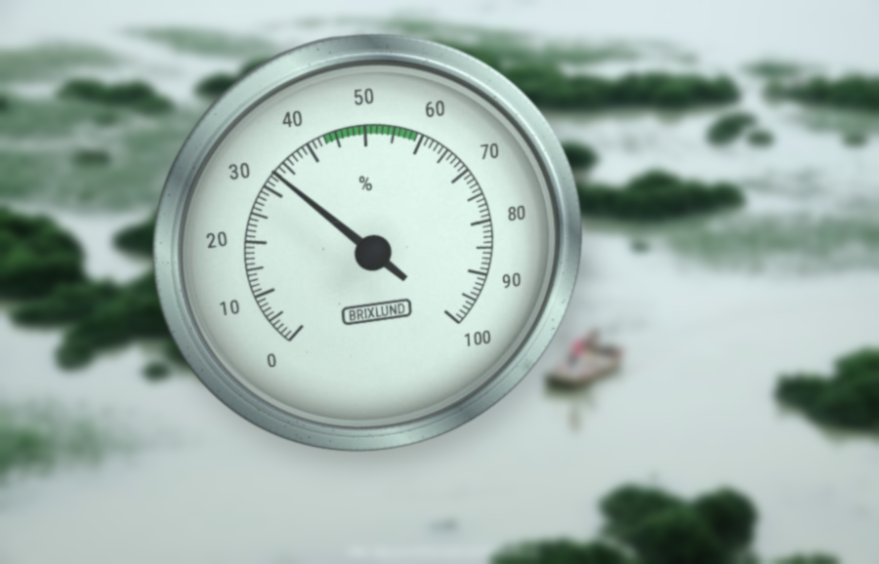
33 %
